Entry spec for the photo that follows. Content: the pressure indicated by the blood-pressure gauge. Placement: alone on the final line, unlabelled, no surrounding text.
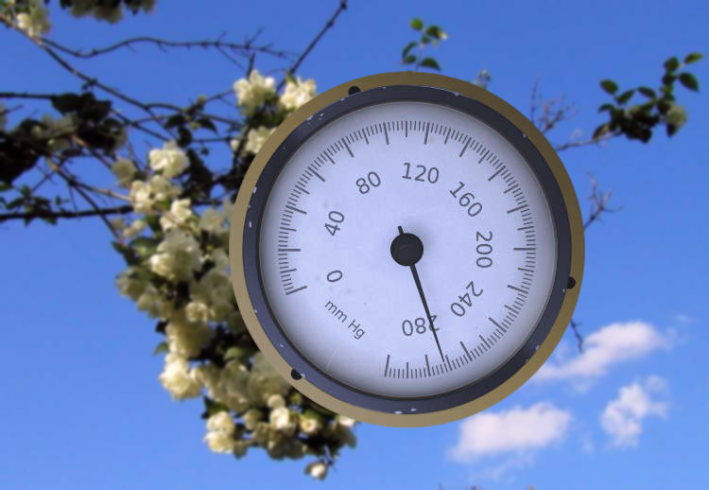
272 mmHg
